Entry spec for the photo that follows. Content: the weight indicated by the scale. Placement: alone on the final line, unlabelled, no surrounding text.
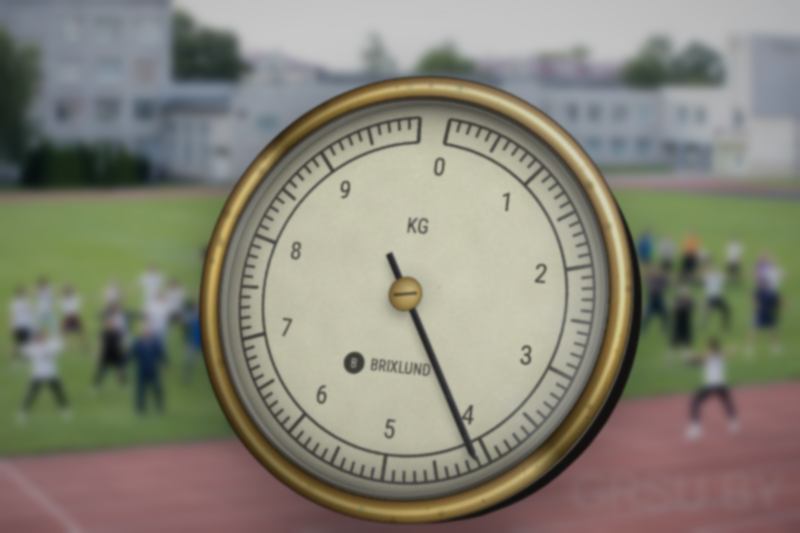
4.1 kg
